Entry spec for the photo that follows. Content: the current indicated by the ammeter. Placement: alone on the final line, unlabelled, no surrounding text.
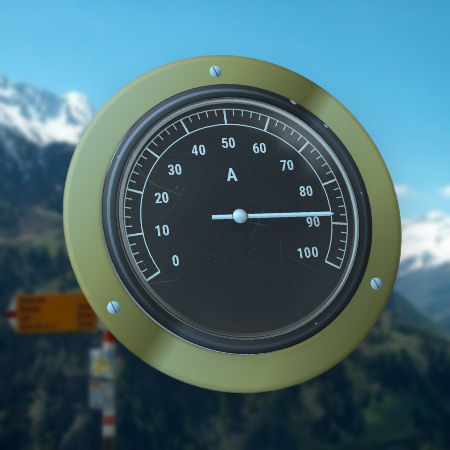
88 A
